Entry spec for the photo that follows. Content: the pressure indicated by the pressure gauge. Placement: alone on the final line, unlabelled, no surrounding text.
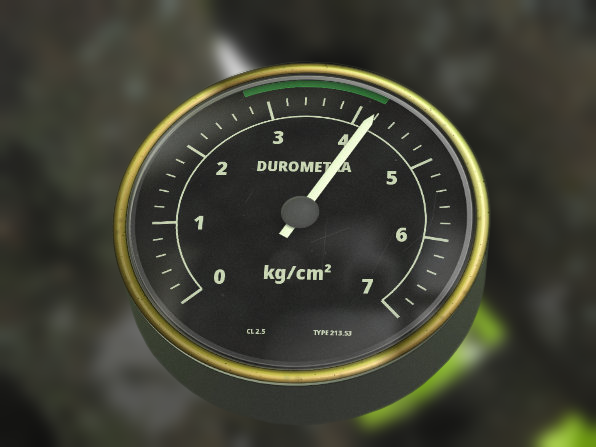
4.2 kg/cm²
